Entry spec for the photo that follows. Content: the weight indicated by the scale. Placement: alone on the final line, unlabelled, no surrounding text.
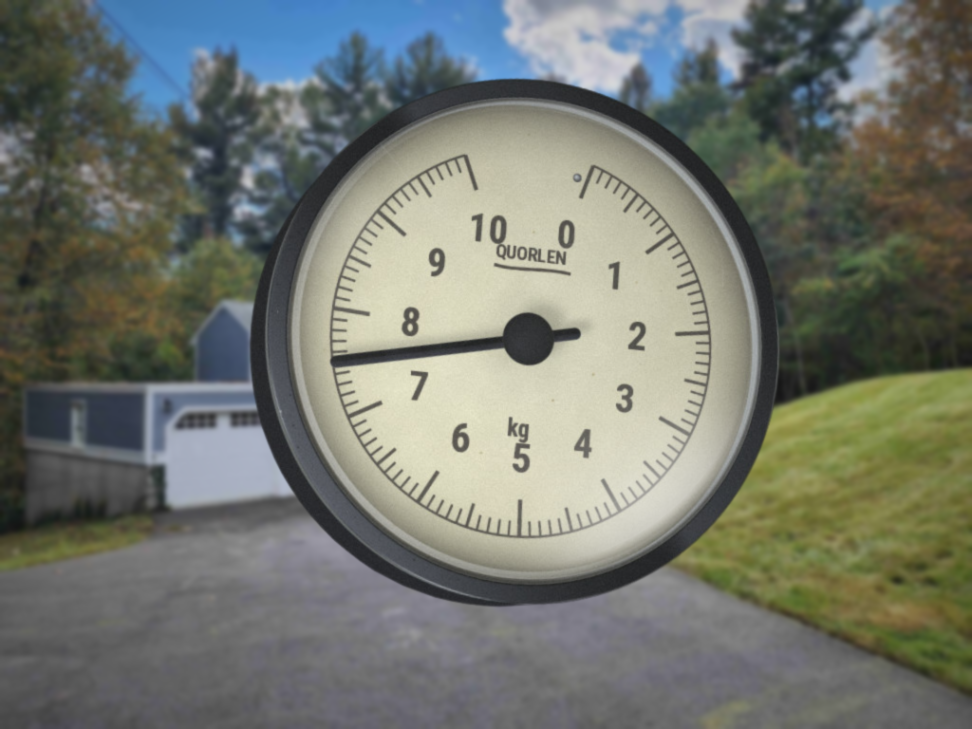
7.5 kg
